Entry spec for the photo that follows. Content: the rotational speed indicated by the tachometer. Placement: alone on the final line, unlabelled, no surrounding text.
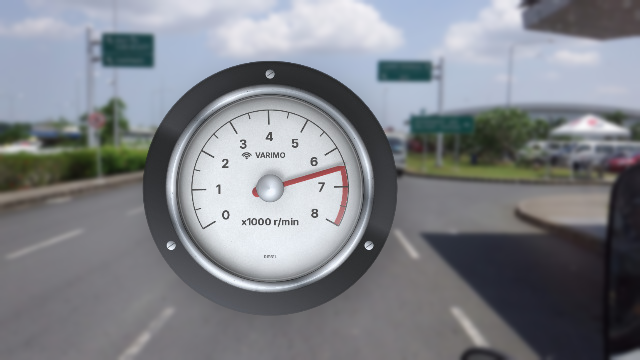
6500 rpm
